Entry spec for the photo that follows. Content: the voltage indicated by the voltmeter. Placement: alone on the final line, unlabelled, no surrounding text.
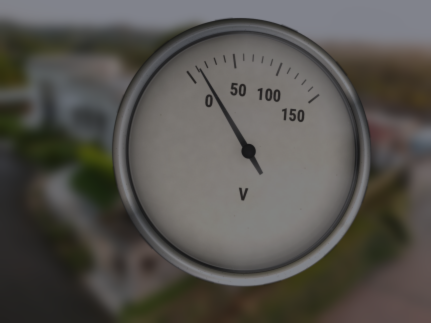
10 V
